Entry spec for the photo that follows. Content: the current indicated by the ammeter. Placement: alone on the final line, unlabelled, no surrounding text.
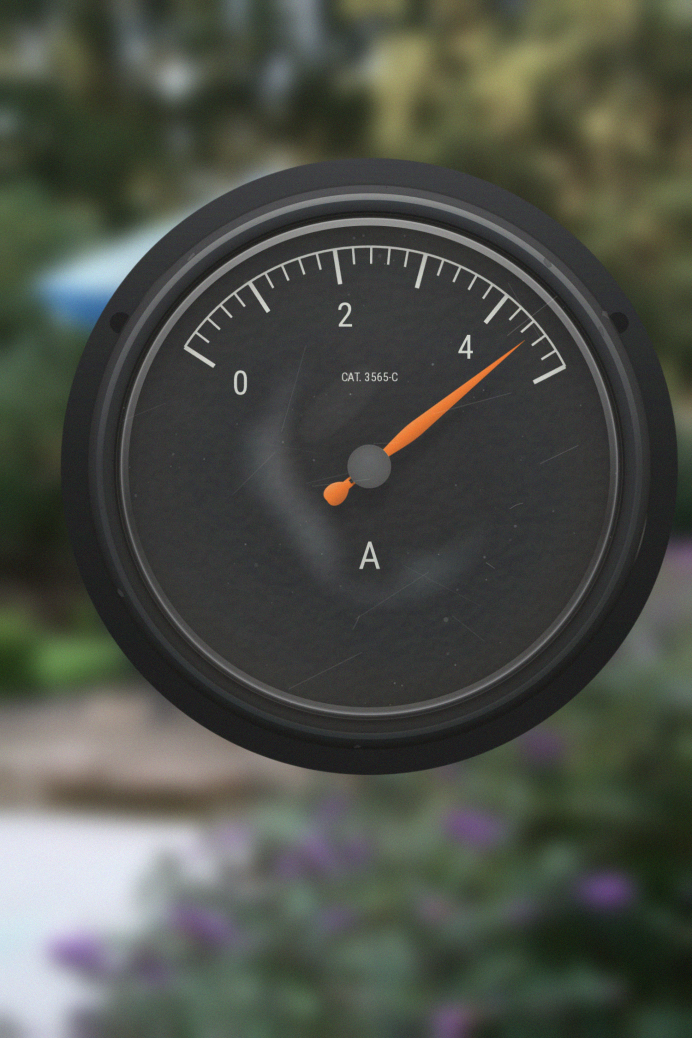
4.5 A
